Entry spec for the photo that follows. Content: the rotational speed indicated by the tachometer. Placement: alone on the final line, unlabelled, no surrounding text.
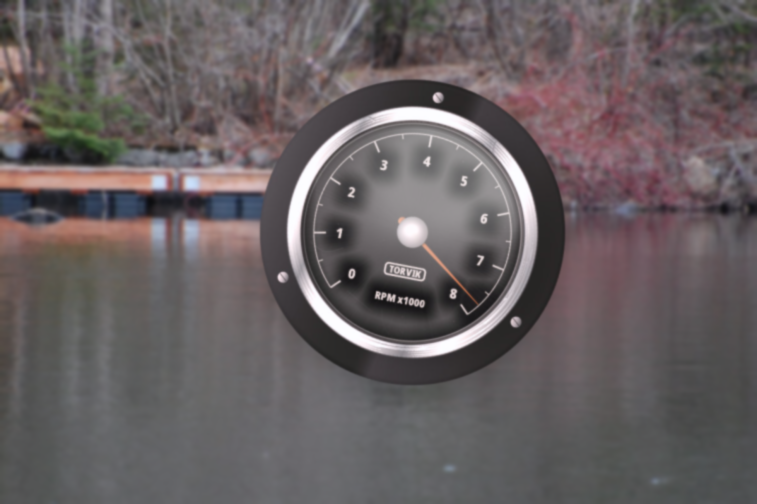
7750 rpm
